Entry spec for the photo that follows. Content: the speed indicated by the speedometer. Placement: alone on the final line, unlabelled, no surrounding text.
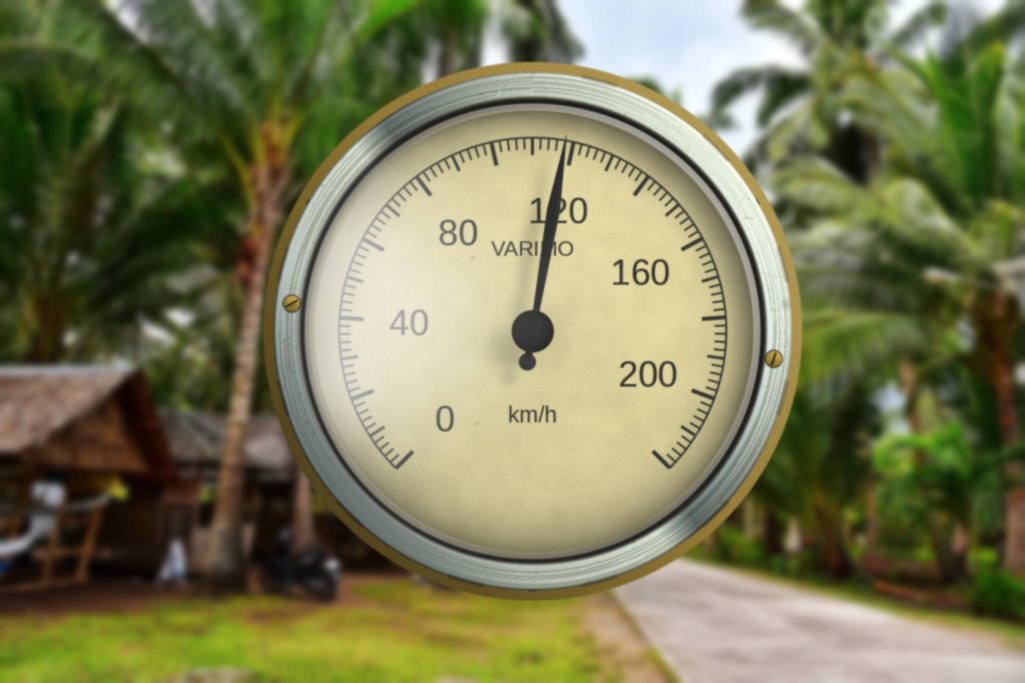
118 km/h
